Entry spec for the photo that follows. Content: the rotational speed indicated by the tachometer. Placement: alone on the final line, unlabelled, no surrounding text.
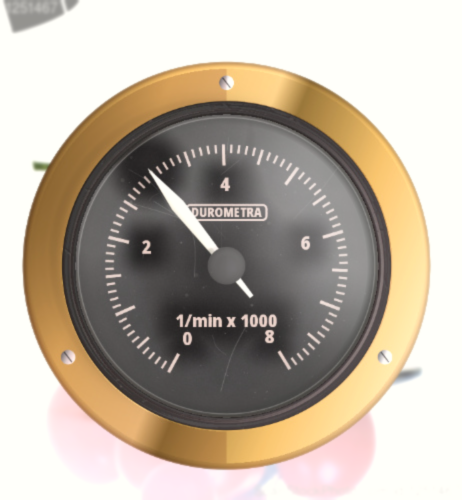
3000 rpm
